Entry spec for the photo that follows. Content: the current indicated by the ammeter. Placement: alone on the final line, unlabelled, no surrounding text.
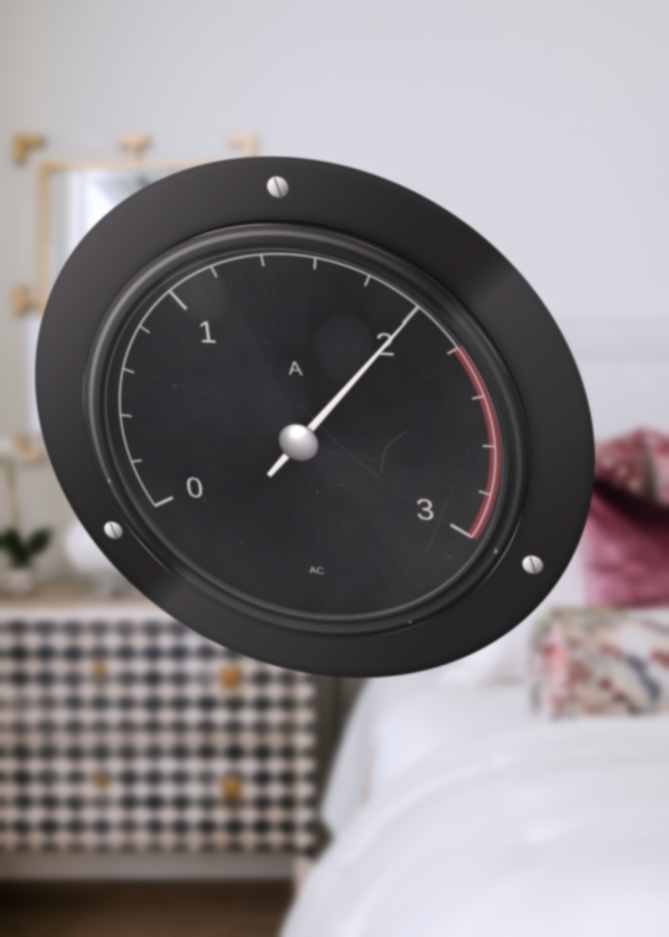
2 A
